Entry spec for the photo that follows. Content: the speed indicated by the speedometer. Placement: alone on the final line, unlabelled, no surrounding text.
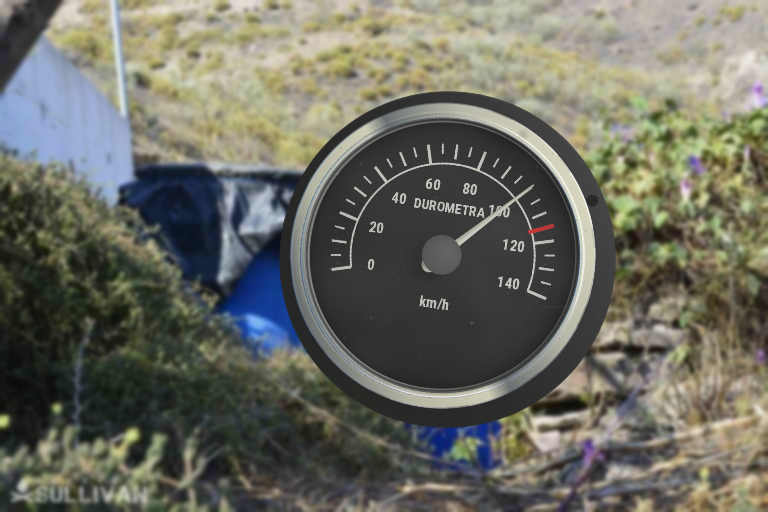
100 km/h
